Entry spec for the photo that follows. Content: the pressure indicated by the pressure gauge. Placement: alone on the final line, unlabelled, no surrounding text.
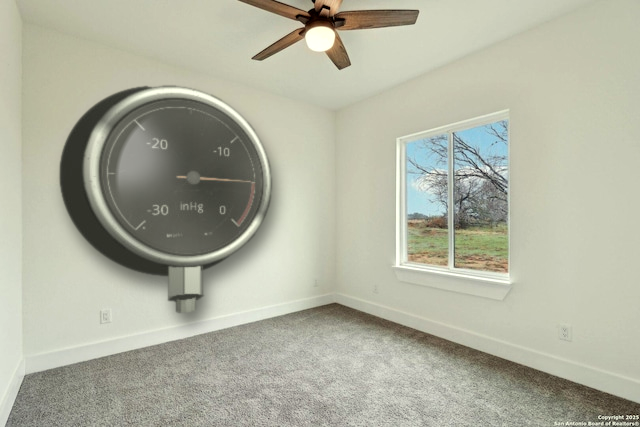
-5 inHg
